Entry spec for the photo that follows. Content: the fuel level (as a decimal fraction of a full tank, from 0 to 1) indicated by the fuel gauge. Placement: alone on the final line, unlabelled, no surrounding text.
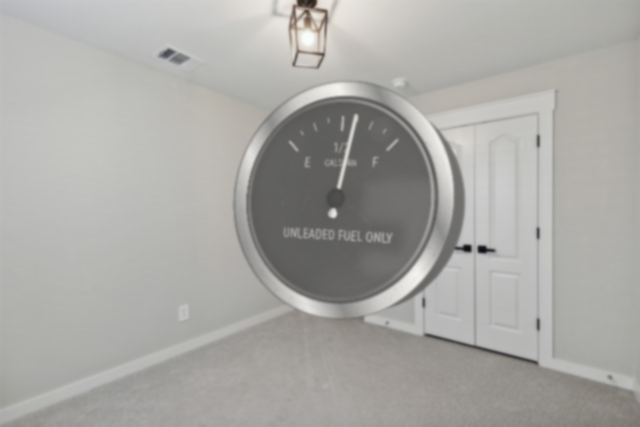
0.625
